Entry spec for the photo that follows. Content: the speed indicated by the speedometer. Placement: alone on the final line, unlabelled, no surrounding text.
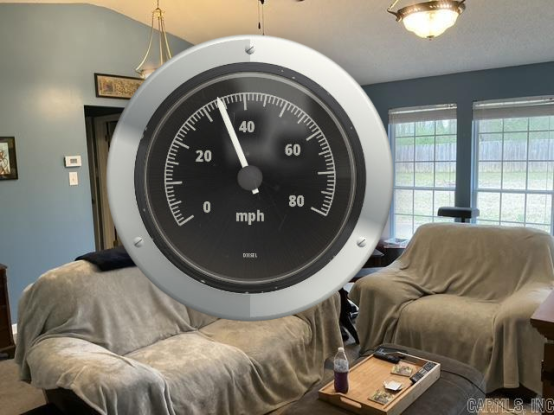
34 mph
